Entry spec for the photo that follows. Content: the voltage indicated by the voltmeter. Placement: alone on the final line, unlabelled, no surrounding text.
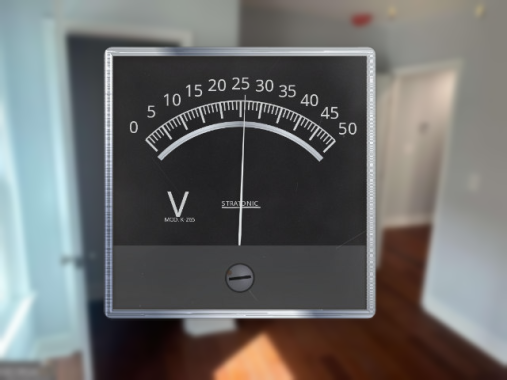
26 V
